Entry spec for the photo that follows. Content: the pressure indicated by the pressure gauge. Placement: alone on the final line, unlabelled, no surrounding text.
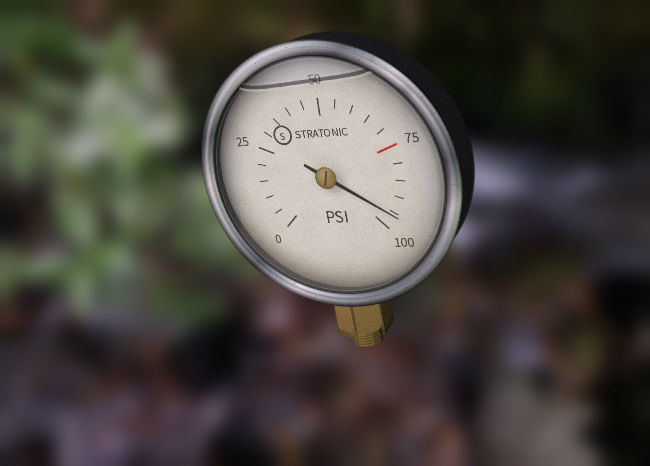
95 psi
